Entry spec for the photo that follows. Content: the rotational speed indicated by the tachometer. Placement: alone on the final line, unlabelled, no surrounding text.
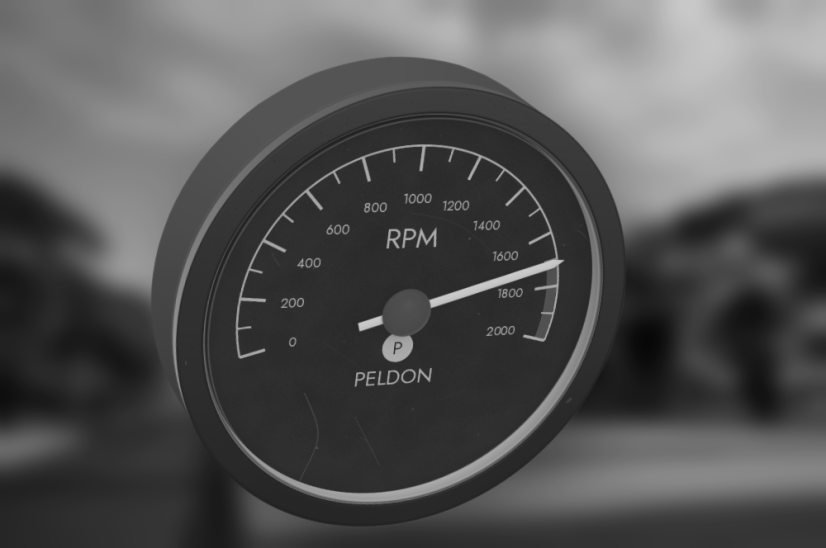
1700 rpm
